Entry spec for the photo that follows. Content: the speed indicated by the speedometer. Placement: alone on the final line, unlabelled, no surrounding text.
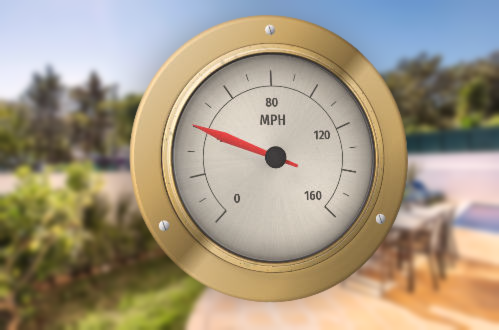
40 mph
